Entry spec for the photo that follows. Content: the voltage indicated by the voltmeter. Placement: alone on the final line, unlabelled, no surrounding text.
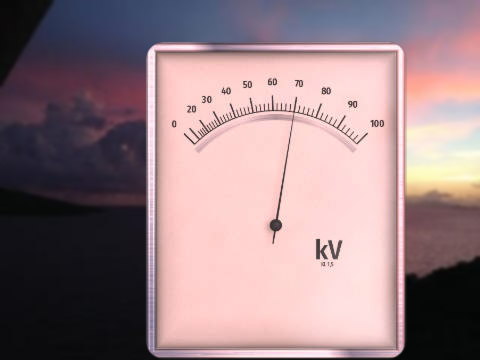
70 kV
